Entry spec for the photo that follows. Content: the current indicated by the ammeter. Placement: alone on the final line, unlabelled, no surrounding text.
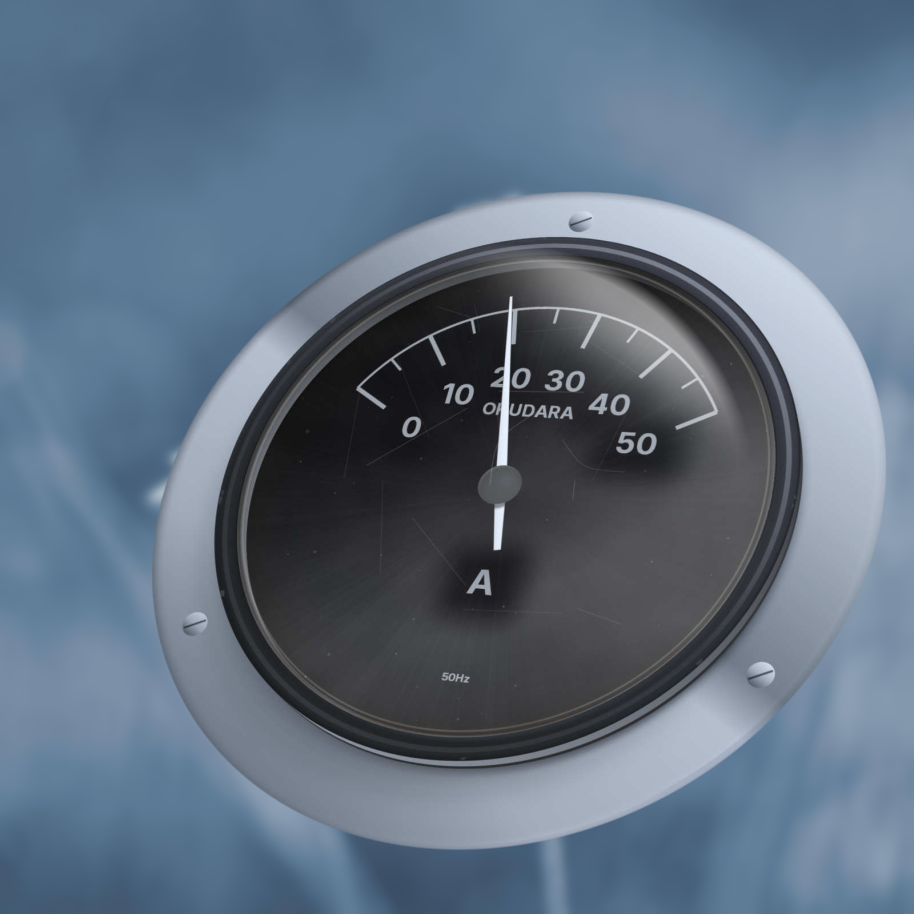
20 A
